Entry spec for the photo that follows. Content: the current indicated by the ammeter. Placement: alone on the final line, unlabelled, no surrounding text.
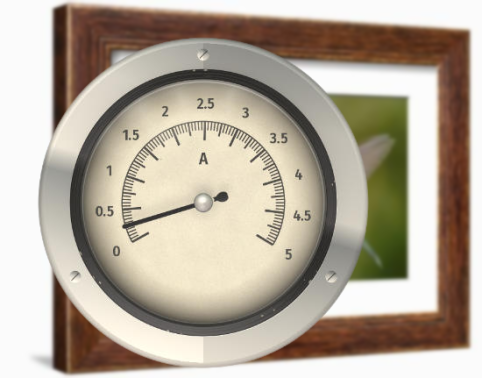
0.25 A
